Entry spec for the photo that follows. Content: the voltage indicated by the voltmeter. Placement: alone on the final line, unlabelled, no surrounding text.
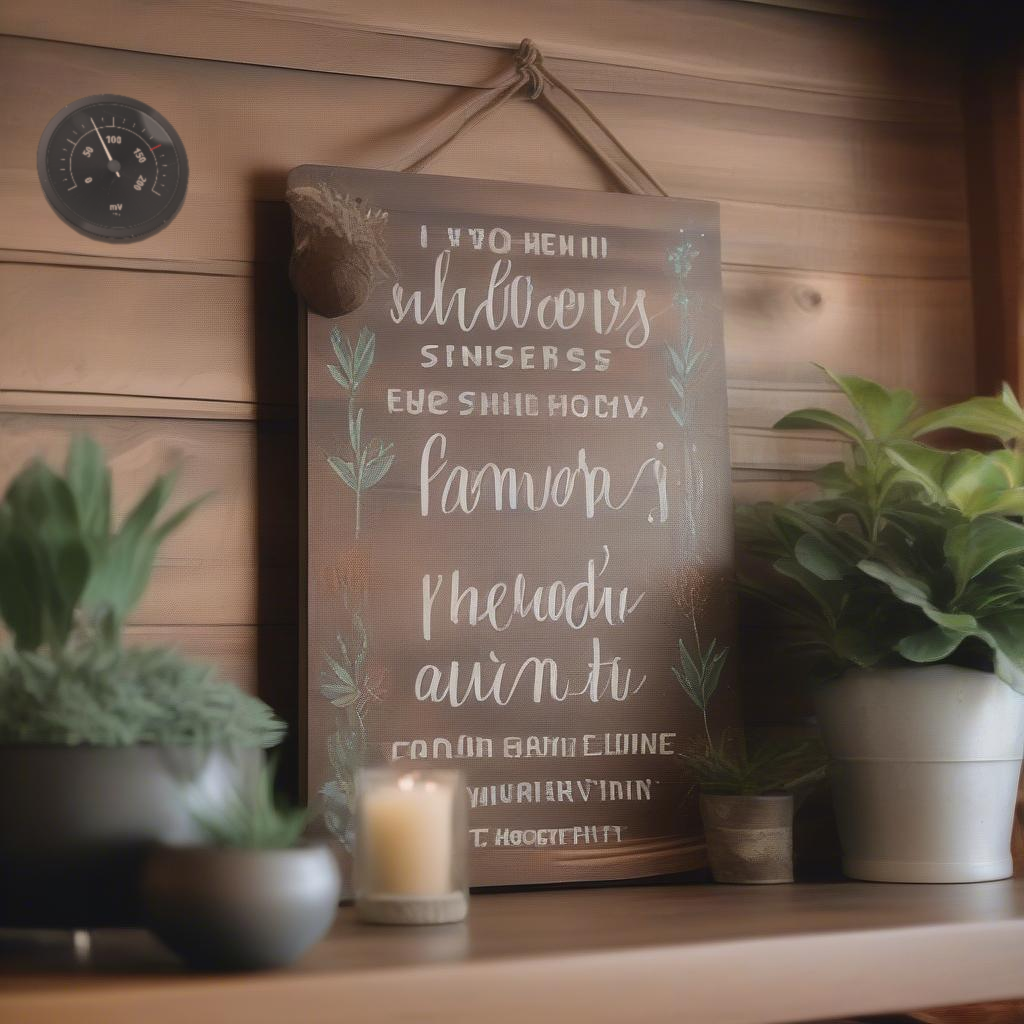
80 mV
